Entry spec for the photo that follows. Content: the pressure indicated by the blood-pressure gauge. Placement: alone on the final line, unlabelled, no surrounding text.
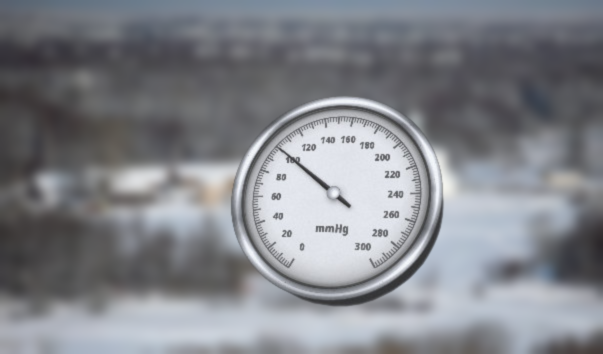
100 mmHg
